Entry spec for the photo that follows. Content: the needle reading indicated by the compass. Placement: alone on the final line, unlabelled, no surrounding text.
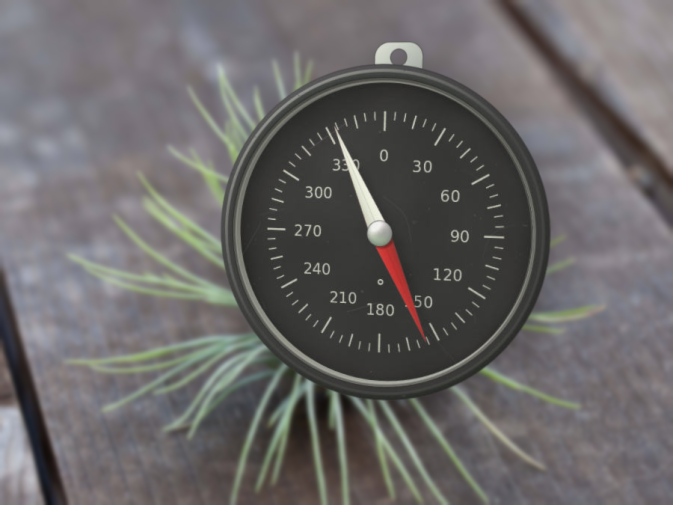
155 °
